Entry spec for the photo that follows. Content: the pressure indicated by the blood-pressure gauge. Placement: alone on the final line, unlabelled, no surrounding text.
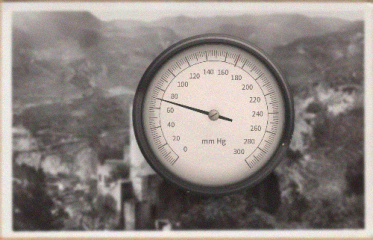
70 mmHg
